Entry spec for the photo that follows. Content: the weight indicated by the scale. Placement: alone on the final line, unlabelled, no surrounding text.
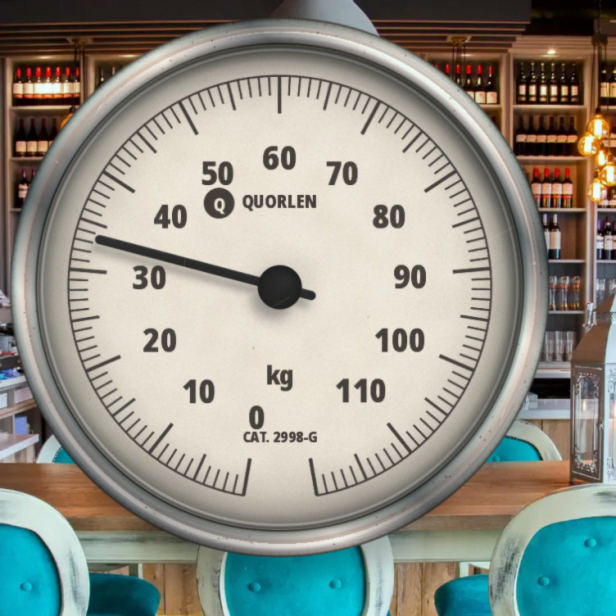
33.5 kg
